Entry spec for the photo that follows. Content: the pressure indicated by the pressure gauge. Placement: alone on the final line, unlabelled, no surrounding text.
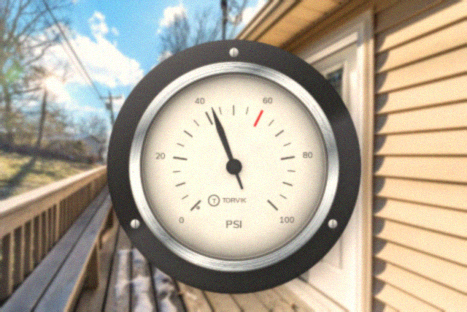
42.5 psi
